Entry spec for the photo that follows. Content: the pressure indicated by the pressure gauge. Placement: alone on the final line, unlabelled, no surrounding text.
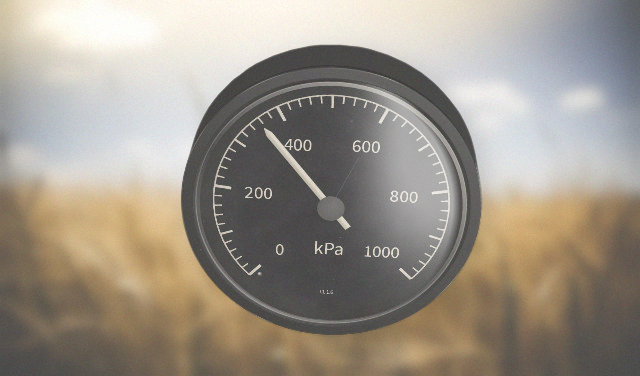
360 kPa
